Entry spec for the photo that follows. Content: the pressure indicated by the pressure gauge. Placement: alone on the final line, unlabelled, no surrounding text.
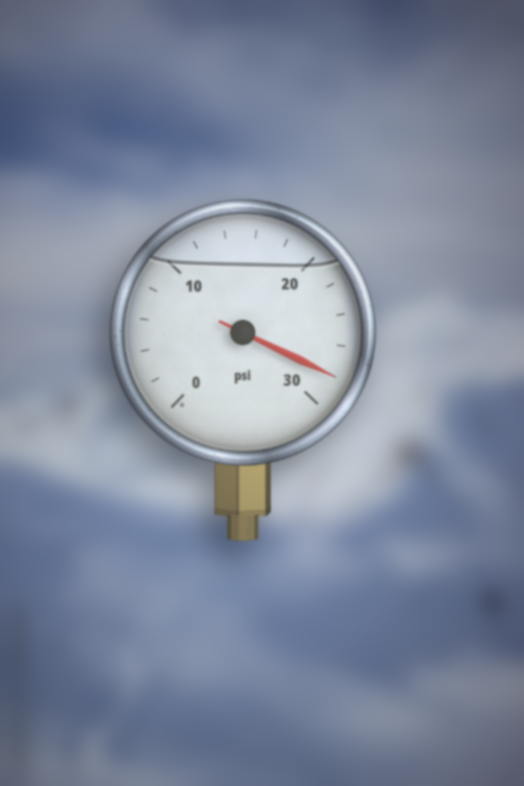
28 psi
